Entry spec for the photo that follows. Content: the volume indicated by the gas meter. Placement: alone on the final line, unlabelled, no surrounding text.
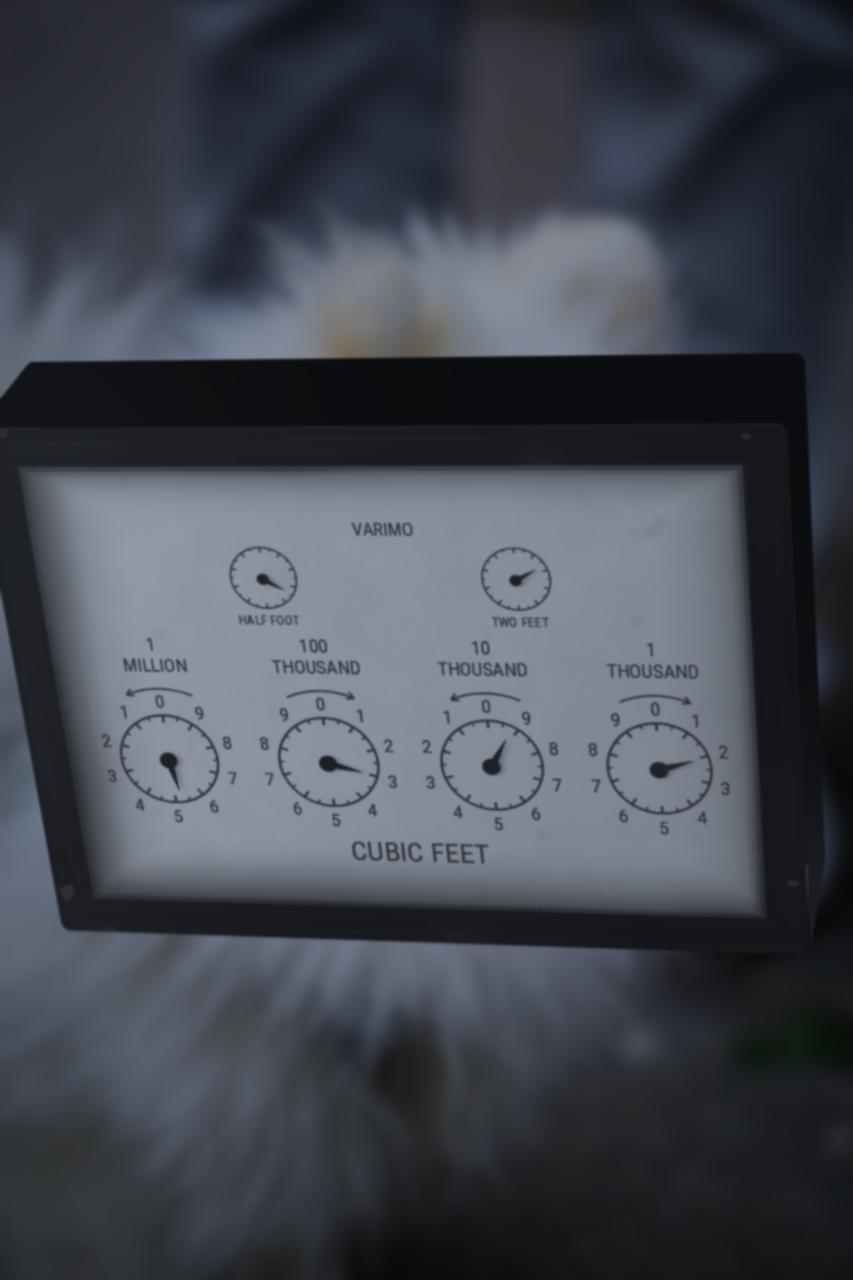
529200 ft³
